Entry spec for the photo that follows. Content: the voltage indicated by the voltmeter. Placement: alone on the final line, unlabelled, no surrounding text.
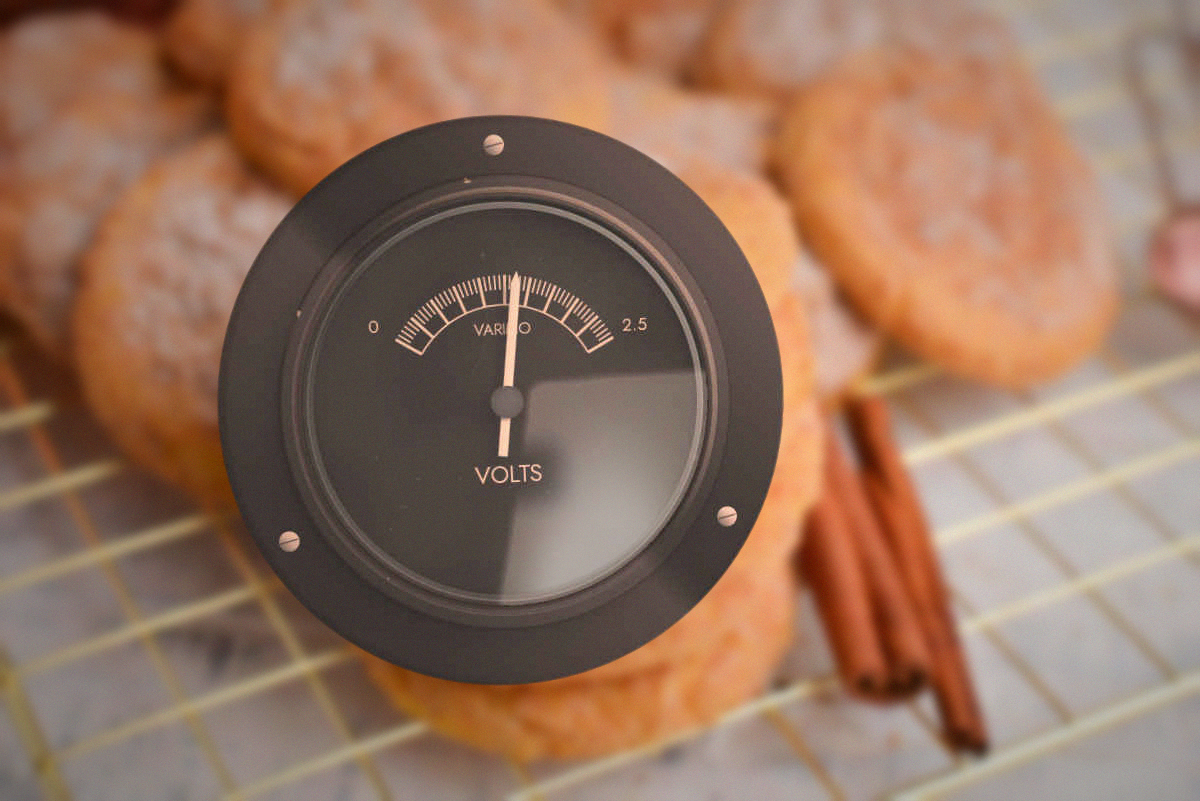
1.35 V
